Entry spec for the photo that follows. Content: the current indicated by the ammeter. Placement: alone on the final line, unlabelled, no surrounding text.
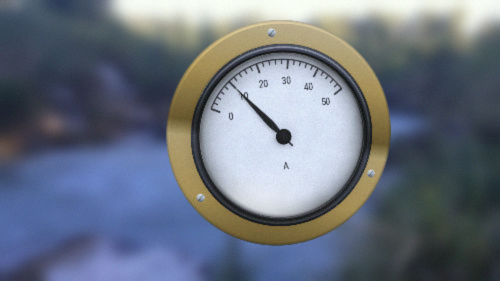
10 A
